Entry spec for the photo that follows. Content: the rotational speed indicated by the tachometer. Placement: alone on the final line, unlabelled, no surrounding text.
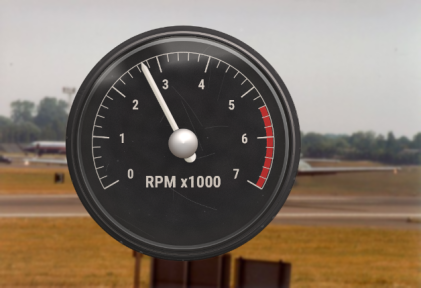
2700 rpm
